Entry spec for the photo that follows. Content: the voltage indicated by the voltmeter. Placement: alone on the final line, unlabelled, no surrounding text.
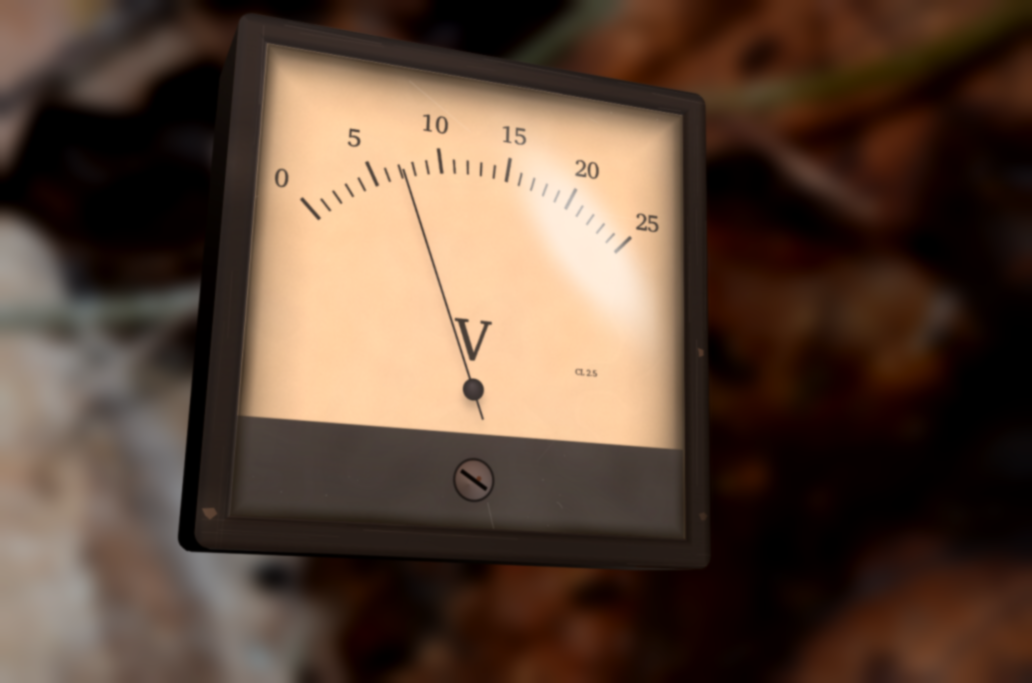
7 V
